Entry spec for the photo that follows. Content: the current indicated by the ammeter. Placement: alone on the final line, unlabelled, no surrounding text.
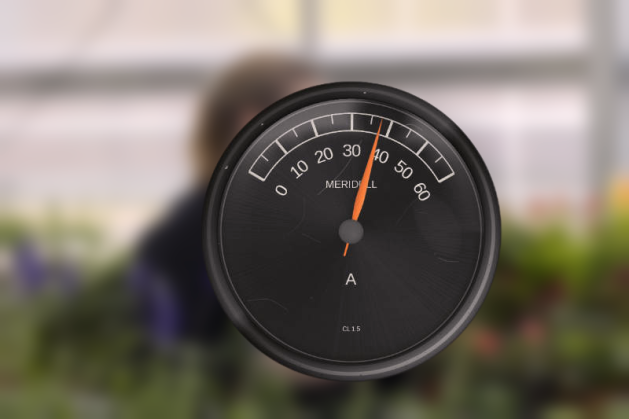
37.5 A
